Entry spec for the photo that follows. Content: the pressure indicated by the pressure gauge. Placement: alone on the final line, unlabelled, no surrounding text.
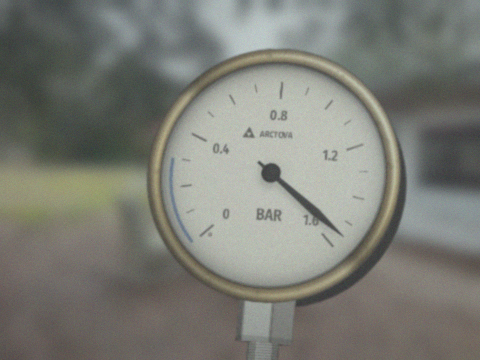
1.55 bar
